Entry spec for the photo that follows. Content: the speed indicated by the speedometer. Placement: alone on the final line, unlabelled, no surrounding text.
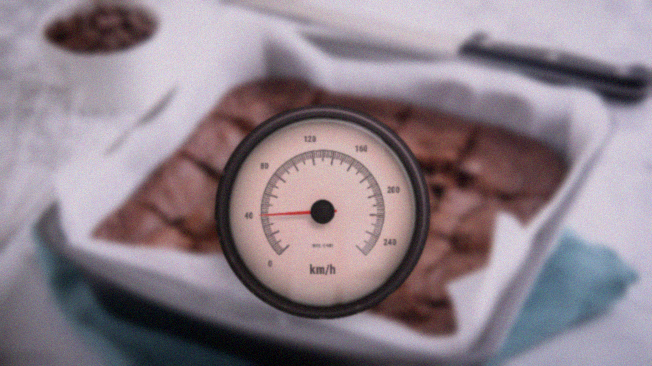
40 km/h
